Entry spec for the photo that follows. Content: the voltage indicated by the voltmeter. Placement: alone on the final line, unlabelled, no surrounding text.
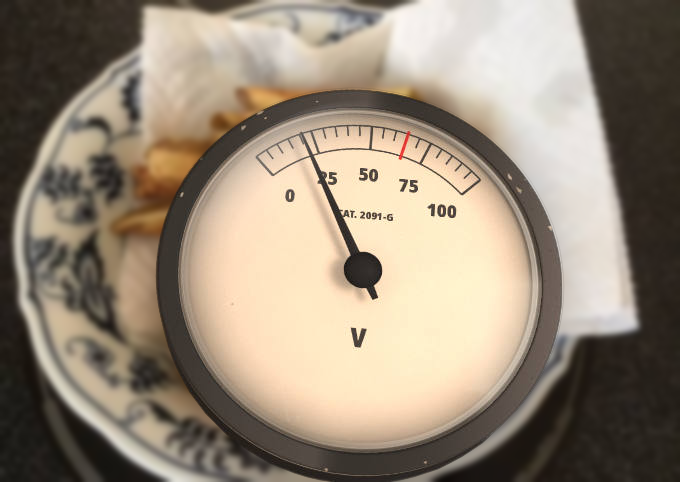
20 V
